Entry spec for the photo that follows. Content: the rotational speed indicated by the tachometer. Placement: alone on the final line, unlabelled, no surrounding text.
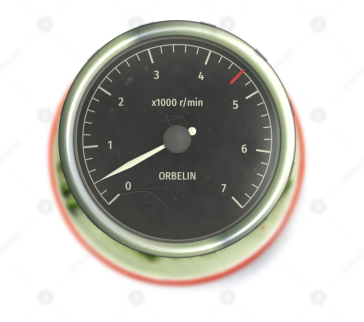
400 rpm
